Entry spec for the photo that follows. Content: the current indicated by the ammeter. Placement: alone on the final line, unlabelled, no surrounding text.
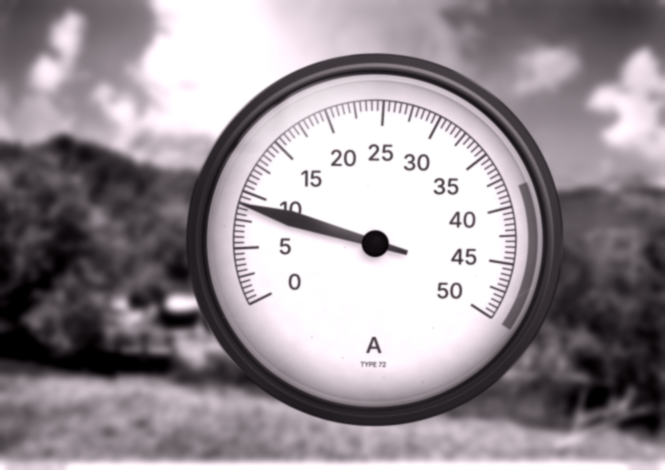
9 A
